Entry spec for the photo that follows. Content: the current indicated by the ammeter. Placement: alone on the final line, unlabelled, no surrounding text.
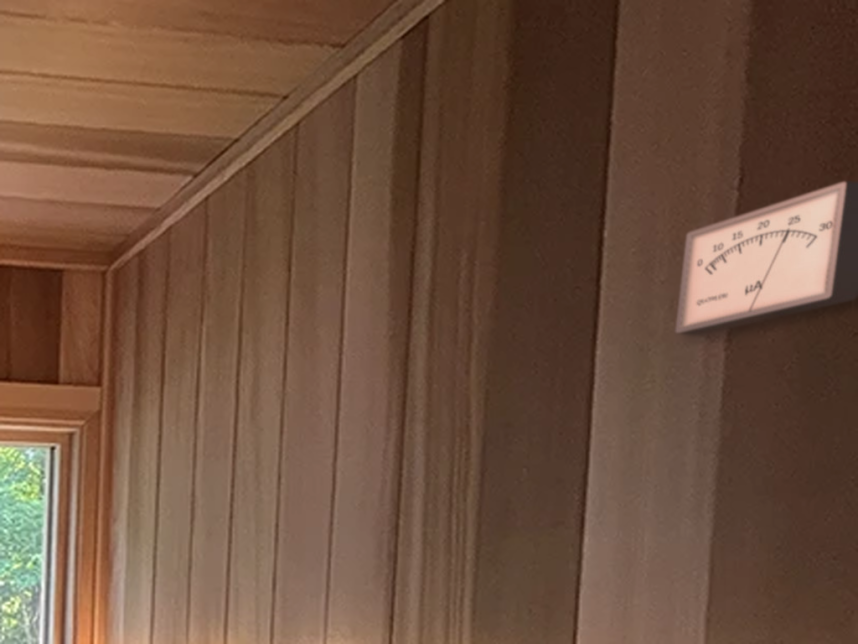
25 µA
